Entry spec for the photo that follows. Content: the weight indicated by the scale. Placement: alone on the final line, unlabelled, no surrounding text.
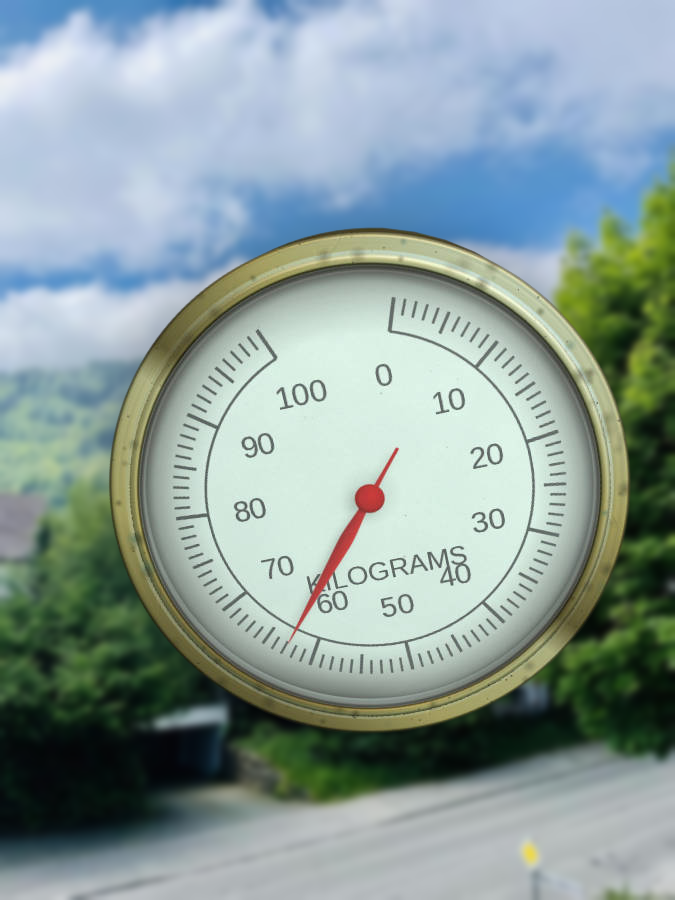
63 kg
